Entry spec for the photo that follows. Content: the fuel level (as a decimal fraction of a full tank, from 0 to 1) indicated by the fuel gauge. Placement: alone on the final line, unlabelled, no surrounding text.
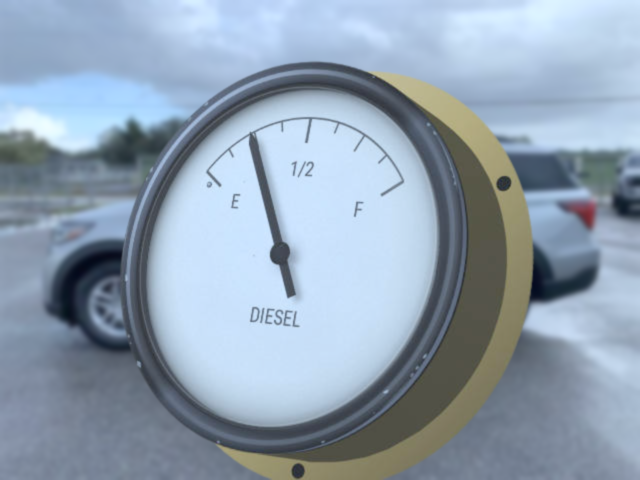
0.25
